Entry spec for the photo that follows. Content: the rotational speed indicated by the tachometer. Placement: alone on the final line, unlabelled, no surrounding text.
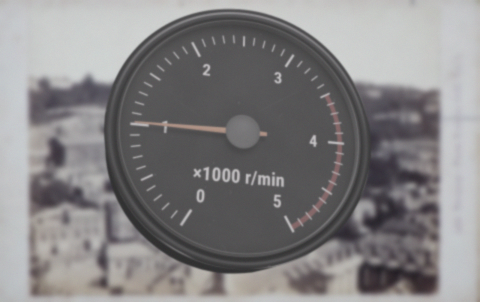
1000 rpm
